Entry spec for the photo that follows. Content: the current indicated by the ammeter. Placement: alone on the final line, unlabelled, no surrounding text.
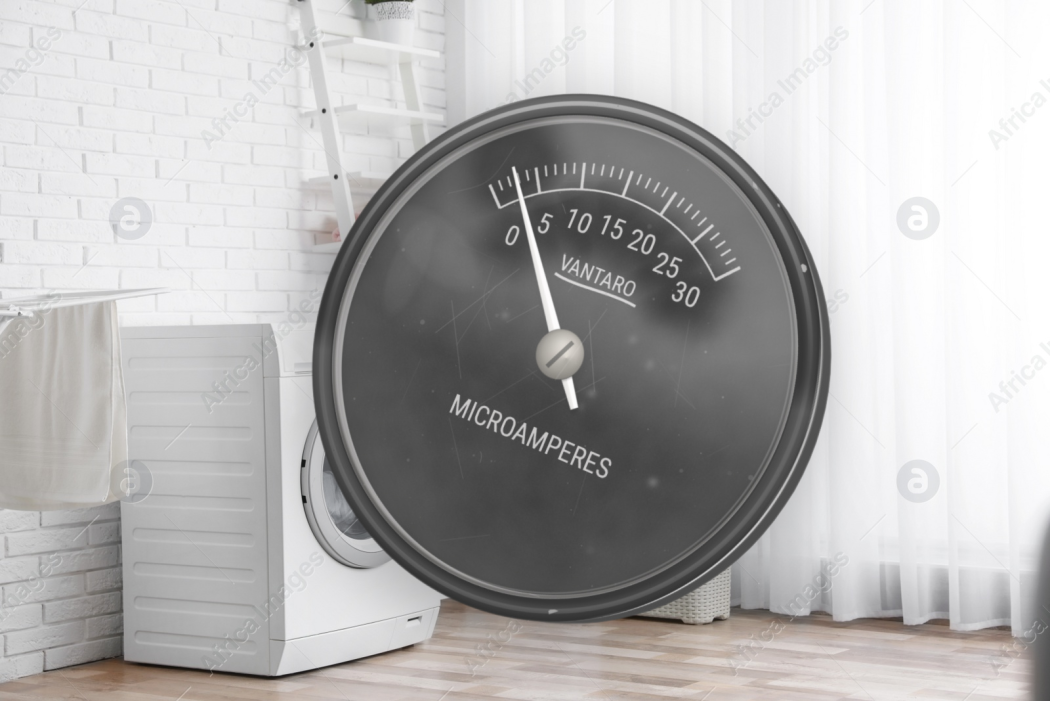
3 µA
